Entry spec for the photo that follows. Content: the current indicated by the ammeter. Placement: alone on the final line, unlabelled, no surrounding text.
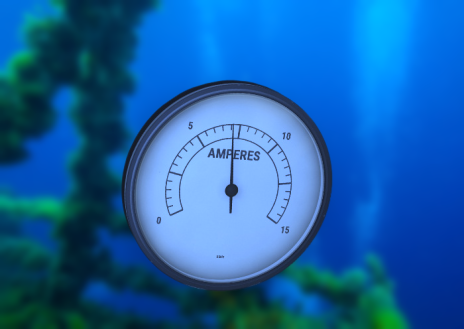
7 A
